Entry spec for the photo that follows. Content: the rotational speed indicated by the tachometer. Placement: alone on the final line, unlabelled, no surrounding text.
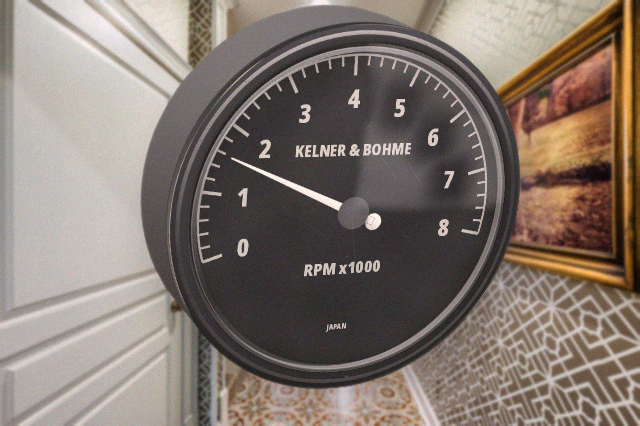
1600 rpm
